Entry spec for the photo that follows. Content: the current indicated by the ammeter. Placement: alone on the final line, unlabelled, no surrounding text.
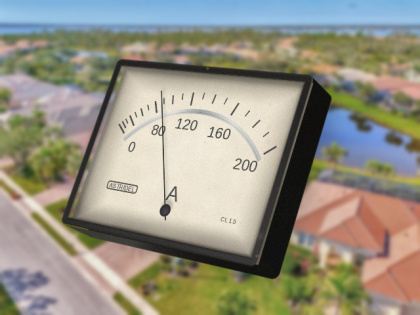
90 A
